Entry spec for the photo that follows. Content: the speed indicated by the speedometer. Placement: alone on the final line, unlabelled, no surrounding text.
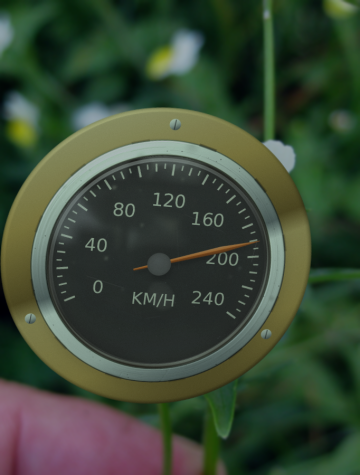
190 km/h
